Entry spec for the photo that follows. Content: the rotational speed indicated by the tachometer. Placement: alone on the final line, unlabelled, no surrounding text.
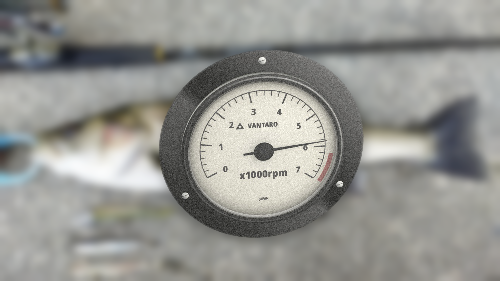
5800 rpm
